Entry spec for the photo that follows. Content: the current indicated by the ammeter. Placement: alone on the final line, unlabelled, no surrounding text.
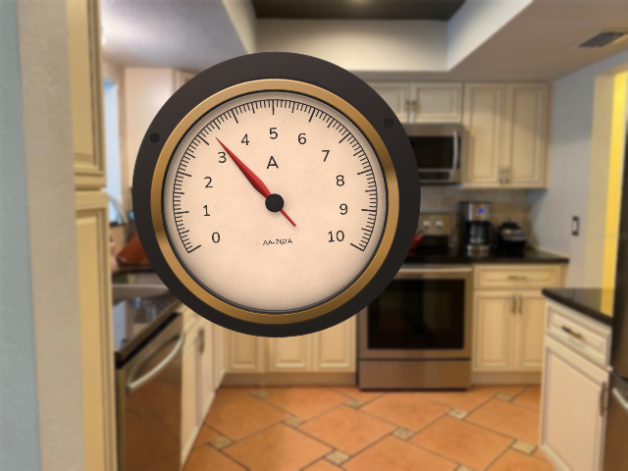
3.3 A
